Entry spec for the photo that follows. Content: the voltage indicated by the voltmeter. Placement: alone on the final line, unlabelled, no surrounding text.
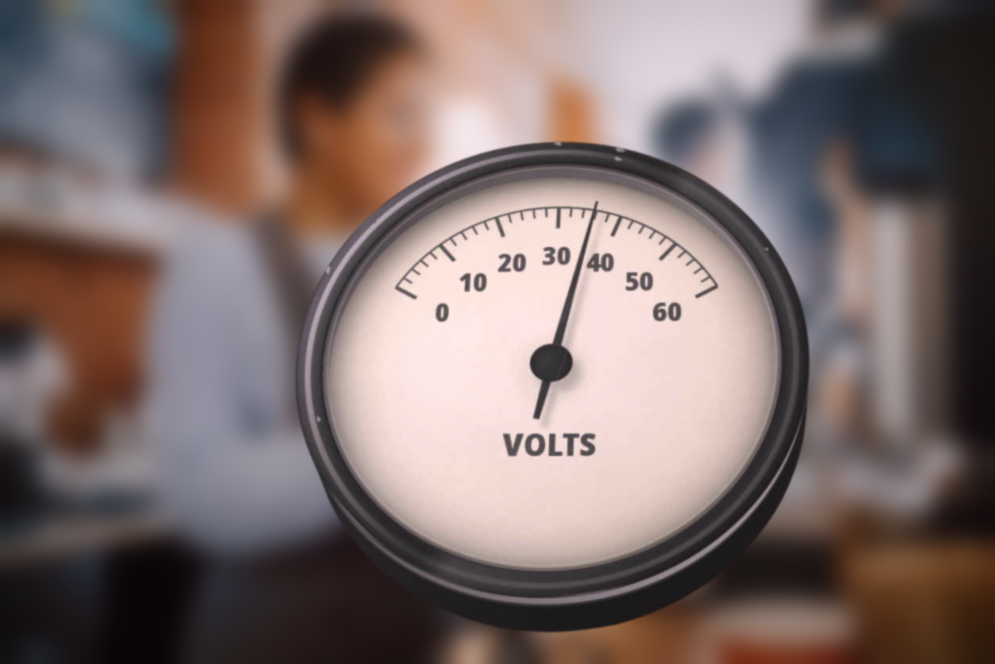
36 V
